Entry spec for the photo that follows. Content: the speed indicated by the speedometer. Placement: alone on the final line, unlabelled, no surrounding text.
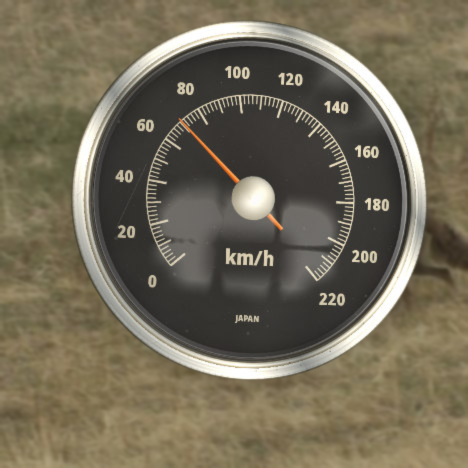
70 km/h
